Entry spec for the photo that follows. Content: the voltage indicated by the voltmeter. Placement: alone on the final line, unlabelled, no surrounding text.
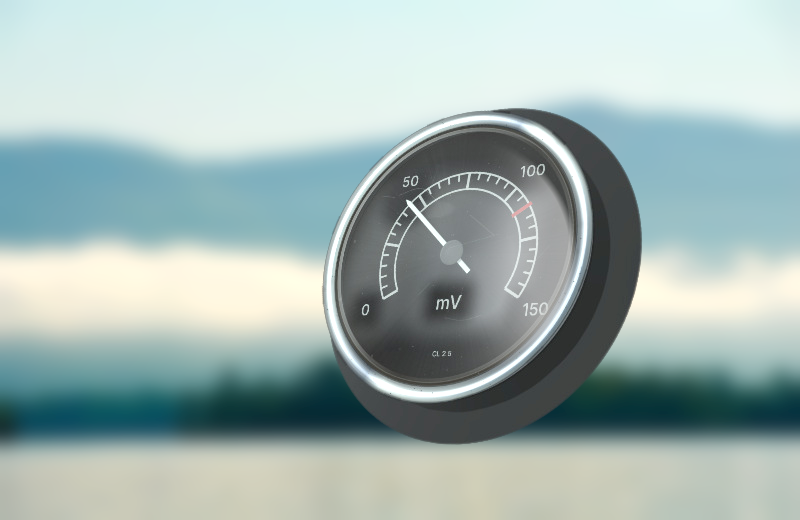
45 mV
